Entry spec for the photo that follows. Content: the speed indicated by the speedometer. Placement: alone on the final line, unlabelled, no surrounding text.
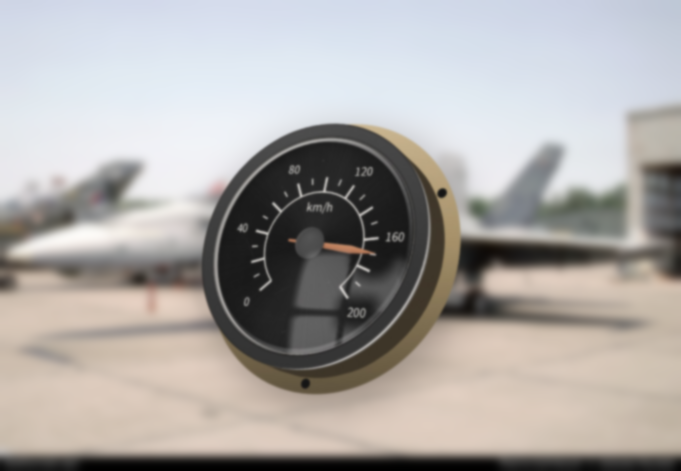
170 km/h
